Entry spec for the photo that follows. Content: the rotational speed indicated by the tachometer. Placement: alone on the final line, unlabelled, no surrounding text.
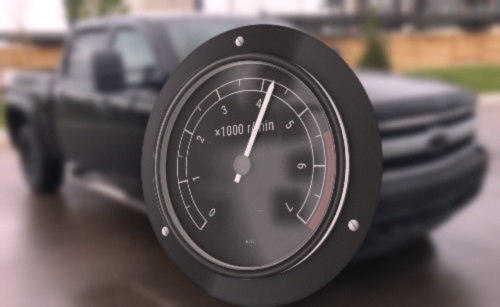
4250 rpm
